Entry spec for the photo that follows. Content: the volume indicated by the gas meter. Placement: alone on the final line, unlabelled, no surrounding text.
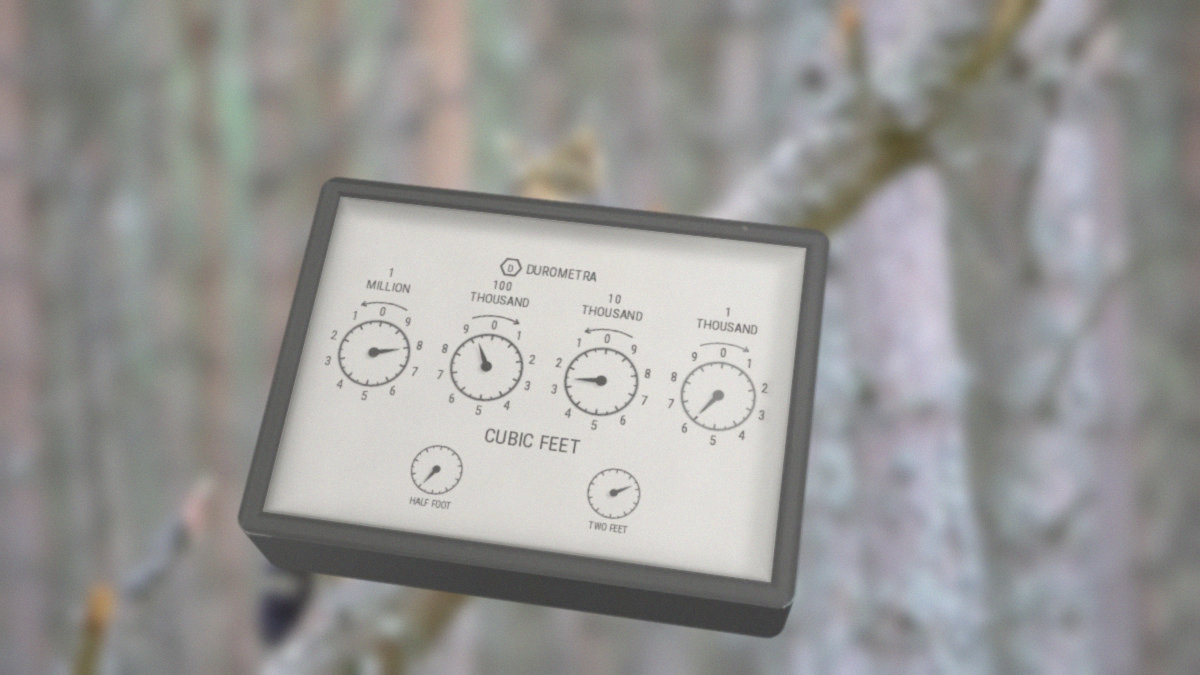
792600 ft³
